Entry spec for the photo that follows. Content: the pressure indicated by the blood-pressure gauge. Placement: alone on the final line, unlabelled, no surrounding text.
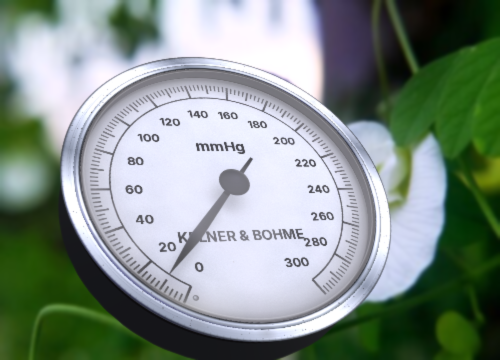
10 mmHg
